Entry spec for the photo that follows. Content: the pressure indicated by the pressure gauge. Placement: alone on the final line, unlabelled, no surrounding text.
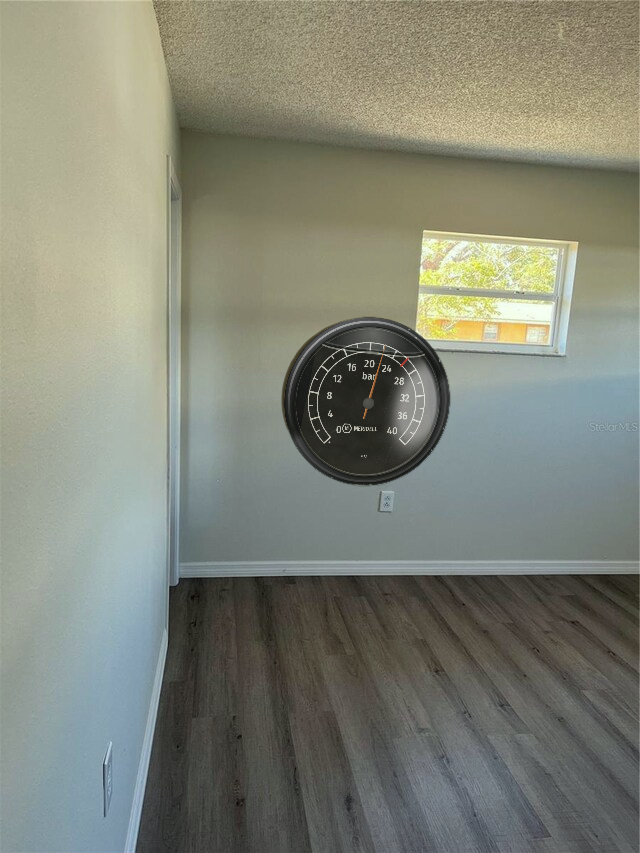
22 bar
